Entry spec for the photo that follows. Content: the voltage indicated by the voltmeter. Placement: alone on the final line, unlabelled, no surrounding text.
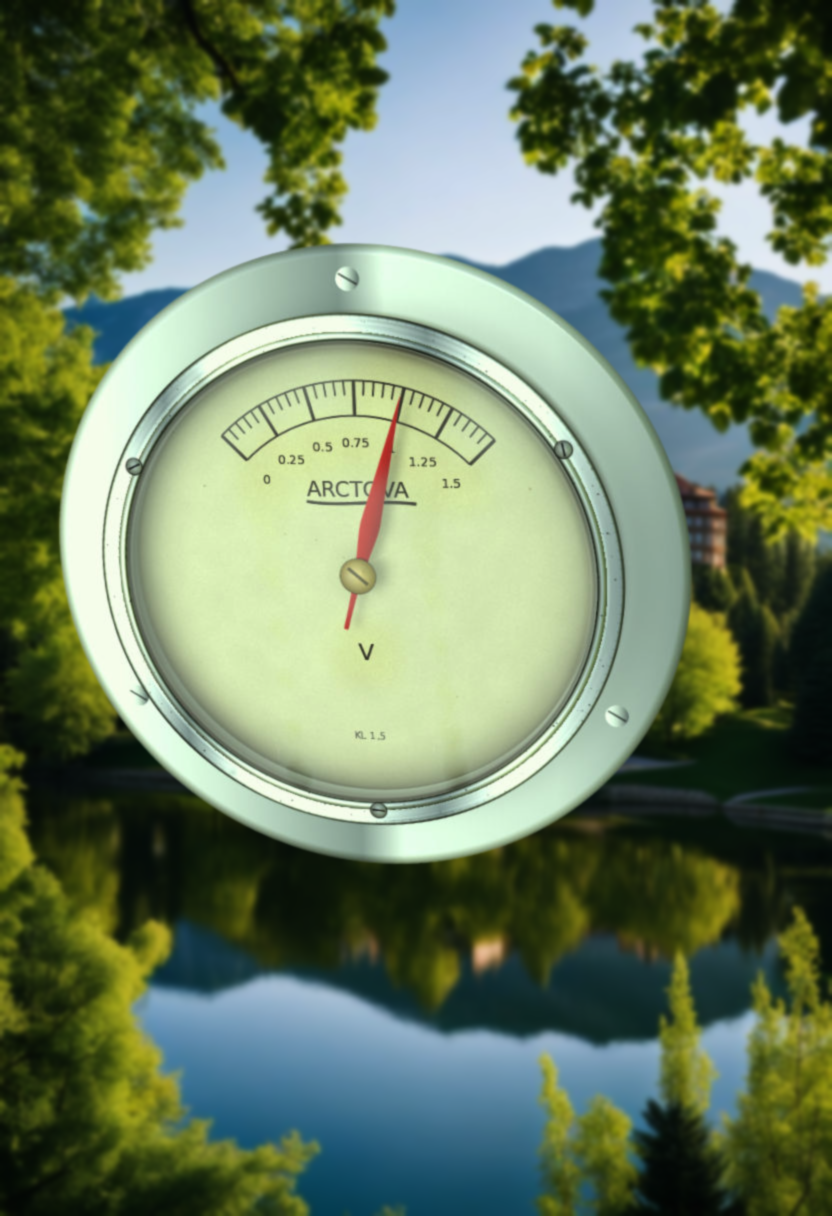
1 V
